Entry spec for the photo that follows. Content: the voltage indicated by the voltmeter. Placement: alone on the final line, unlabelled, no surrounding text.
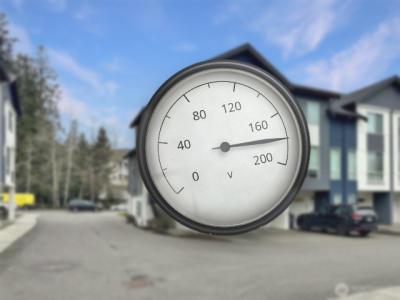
180 V
